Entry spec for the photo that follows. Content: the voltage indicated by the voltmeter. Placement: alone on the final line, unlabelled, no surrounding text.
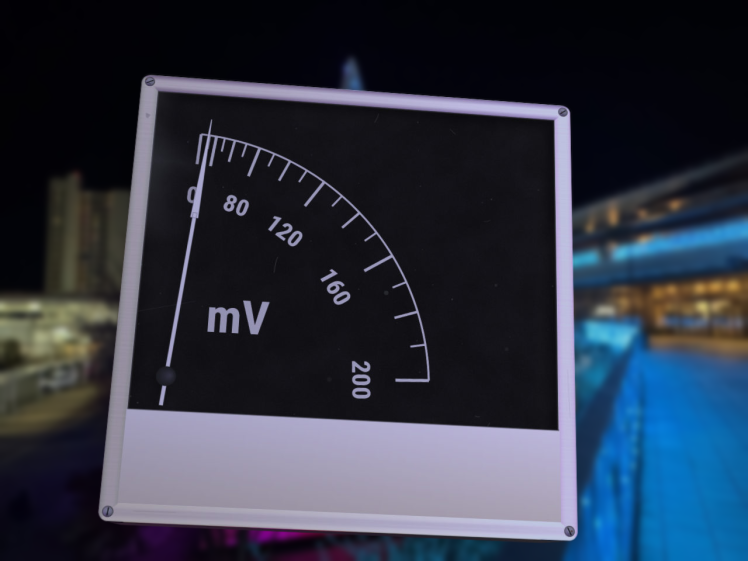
30 mV
